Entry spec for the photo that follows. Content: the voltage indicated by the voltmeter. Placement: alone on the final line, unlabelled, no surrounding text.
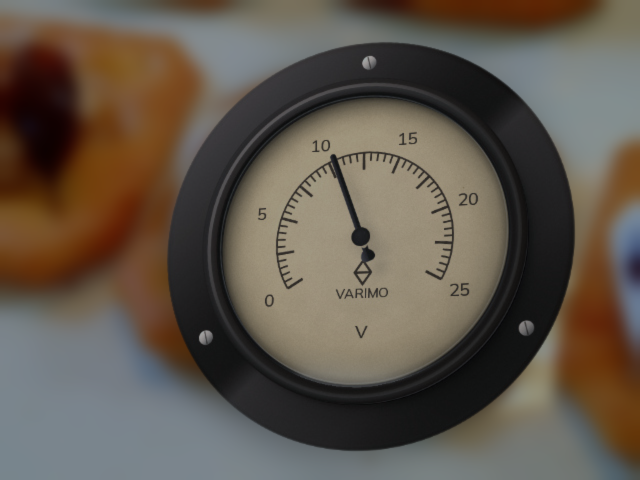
10.5 V
